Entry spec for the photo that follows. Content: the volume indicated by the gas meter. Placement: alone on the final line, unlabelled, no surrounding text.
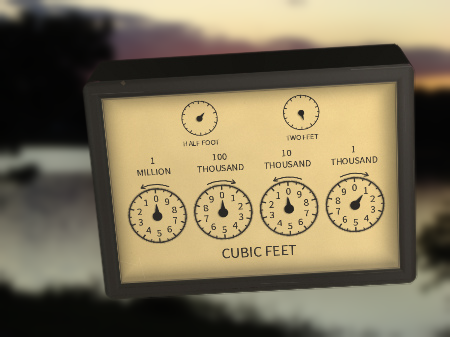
100 ft³
